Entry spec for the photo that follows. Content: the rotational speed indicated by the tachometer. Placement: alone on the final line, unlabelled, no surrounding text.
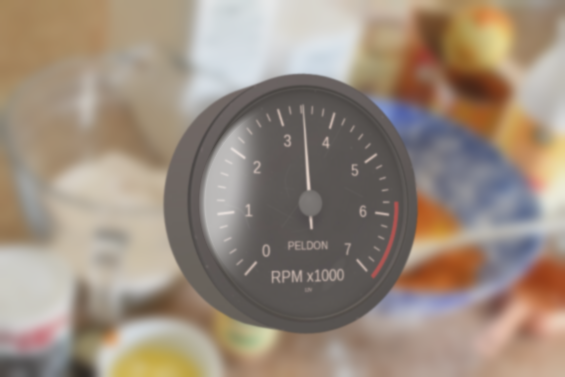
3400 rpm
